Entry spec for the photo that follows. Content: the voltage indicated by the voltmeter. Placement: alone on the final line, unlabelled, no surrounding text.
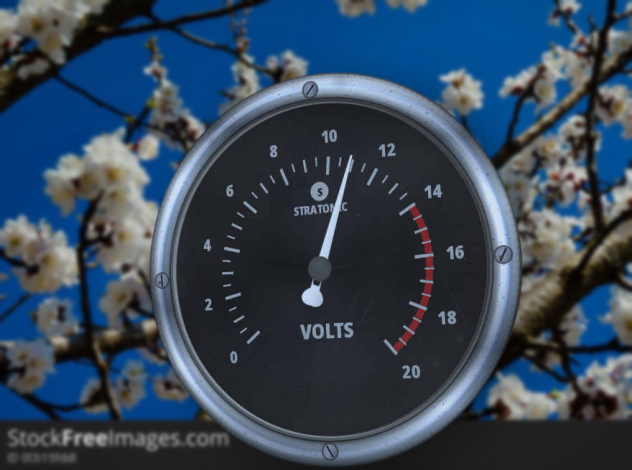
11 V
